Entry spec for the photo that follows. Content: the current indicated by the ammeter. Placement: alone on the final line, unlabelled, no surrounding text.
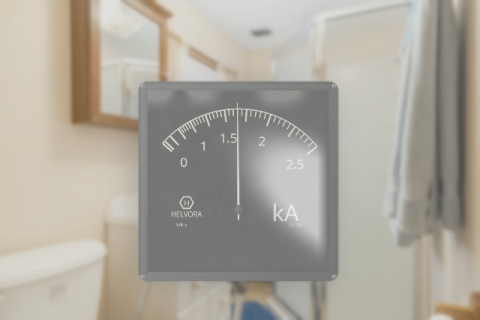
1.65 kA
